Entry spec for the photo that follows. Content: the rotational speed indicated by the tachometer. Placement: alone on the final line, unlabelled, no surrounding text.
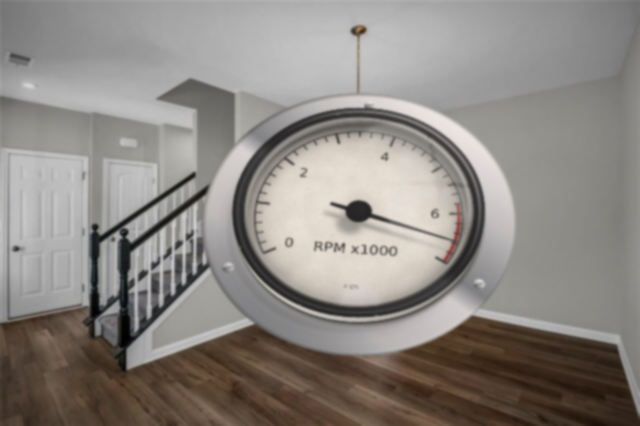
6600 rpm
